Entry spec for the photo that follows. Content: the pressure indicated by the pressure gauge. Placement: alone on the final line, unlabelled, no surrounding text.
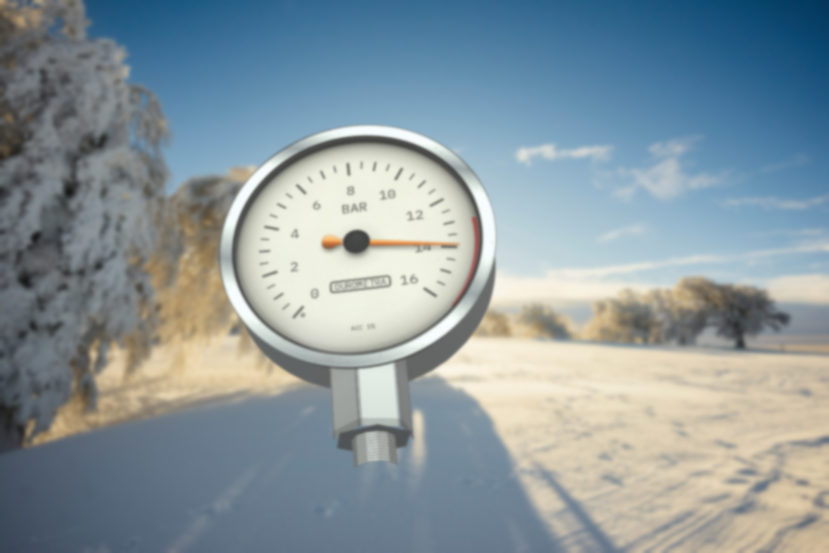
14 bar
